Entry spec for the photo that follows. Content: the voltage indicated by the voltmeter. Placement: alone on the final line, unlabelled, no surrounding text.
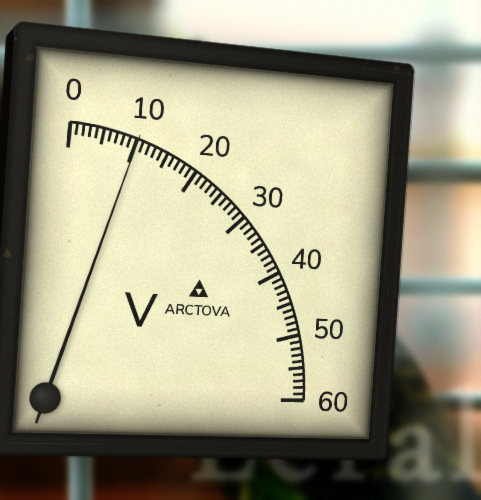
10 V
